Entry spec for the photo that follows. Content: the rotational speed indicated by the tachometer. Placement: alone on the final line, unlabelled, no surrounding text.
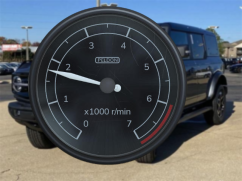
1750 rpm
